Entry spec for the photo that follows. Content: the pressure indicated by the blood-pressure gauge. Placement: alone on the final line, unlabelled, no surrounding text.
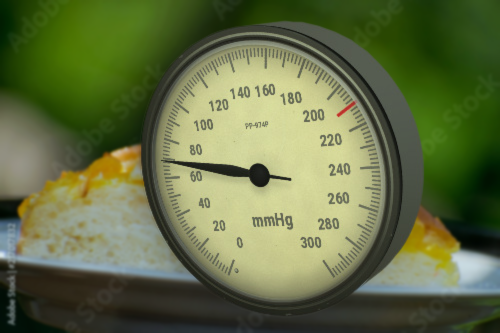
70 mmHg
